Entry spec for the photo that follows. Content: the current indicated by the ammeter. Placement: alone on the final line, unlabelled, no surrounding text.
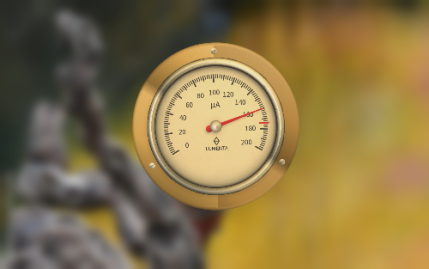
160 µA
